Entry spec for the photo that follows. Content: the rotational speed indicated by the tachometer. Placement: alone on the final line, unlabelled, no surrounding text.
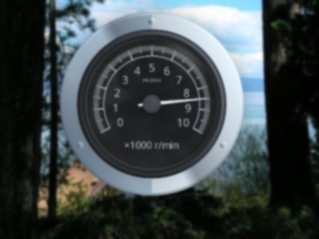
8500 rpm
